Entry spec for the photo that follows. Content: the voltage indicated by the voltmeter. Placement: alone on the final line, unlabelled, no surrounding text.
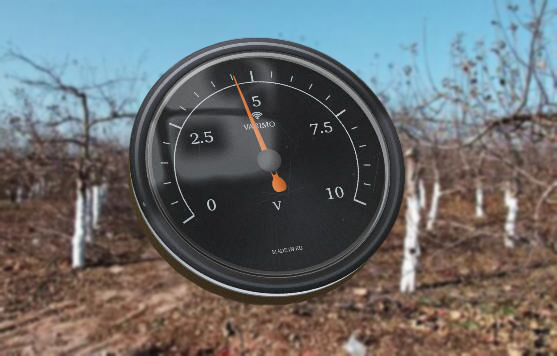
4.5 V
